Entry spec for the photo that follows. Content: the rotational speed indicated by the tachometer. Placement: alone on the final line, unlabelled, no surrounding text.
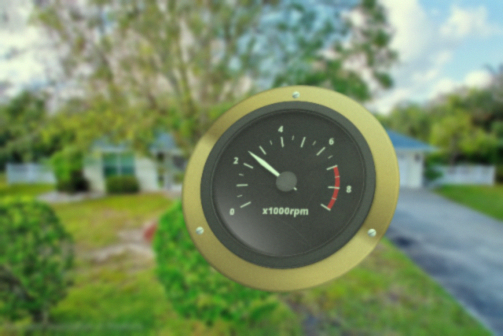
2500 rpm
